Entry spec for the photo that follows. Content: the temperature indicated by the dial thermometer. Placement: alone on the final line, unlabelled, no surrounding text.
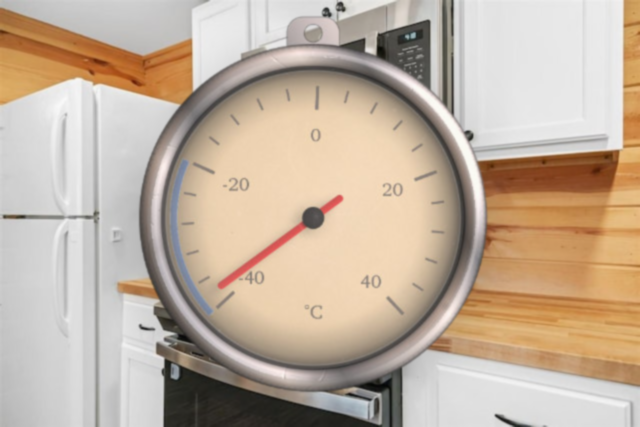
-38 °C
